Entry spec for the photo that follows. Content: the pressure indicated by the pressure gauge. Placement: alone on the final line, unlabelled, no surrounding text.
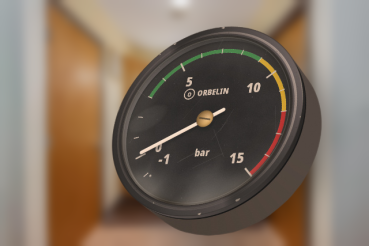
0 bar
